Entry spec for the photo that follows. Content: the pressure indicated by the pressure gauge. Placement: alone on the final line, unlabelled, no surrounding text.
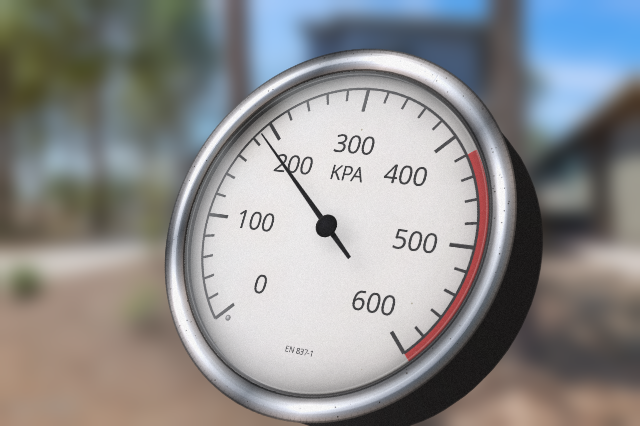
190 kPa
